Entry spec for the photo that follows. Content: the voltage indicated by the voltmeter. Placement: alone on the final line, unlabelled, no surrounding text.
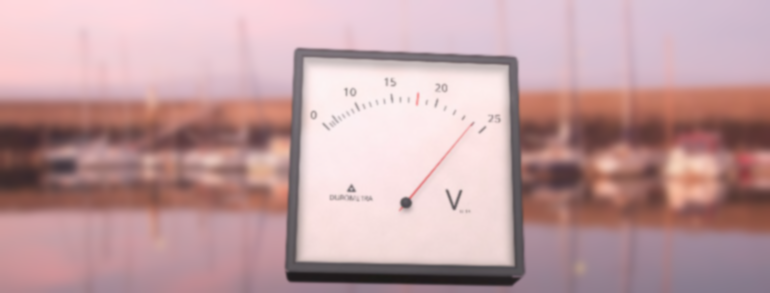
24 V
